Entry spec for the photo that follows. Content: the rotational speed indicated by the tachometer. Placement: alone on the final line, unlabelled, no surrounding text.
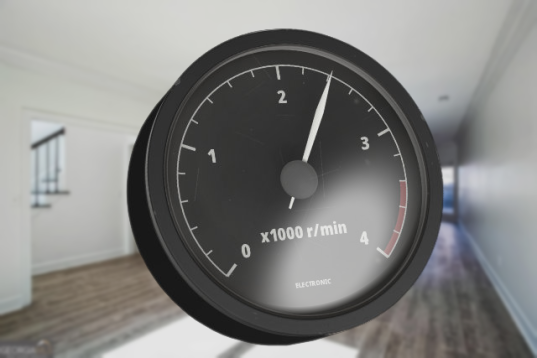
2400 rpm
